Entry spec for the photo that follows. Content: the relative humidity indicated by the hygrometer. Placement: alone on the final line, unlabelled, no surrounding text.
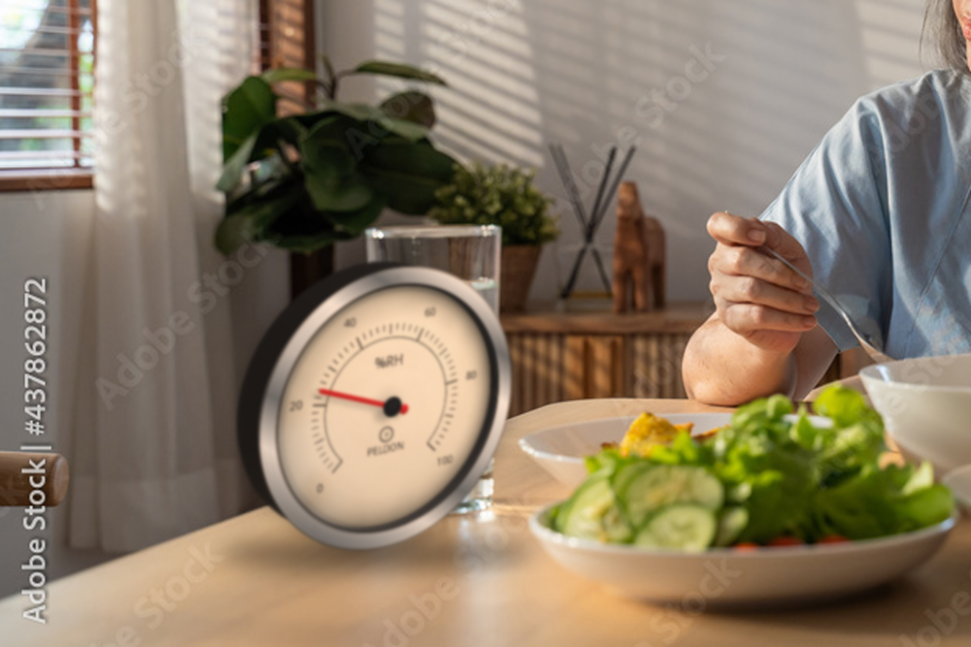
24 %
